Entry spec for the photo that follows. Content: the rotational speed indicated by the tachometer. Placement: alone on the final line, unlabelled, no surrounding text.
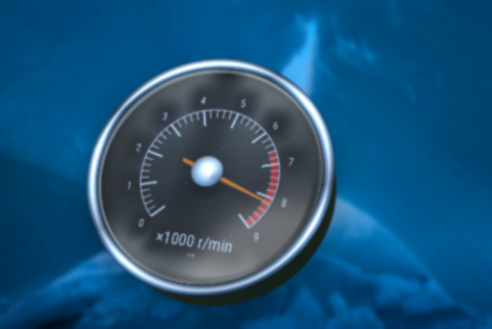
8200 rpm
